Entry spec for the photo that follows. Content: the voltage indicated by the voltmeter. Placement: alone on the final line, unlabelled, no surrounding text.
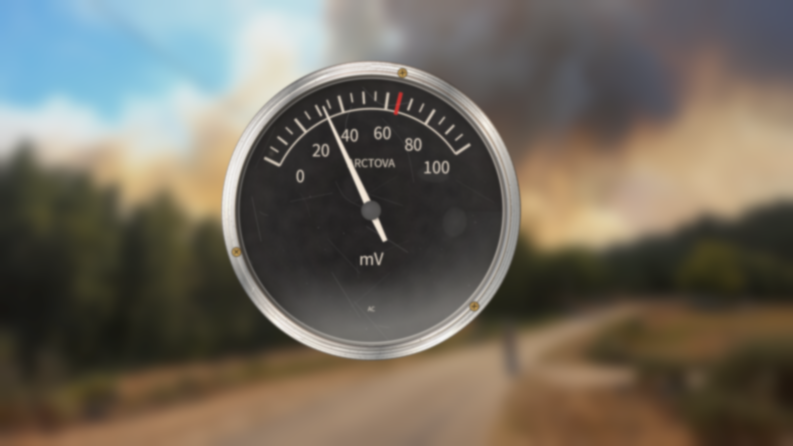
32.5 mV
